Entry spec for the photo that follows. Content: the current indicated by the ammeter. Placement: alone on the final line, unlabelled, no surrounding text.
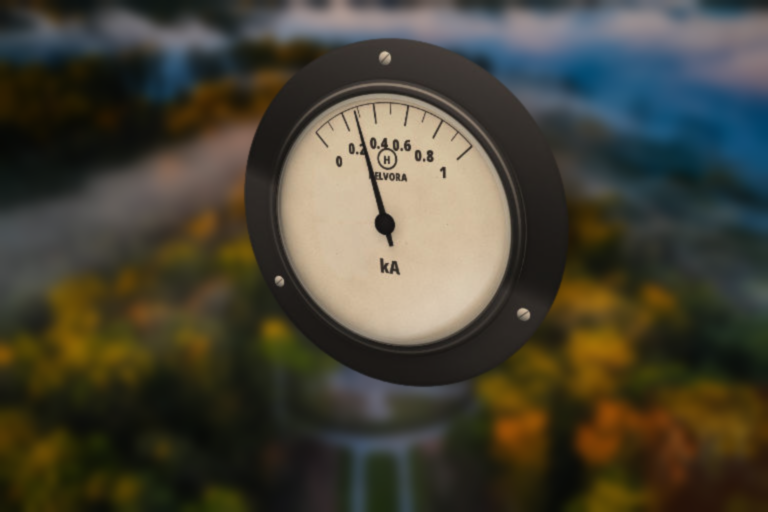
0.3 kA
